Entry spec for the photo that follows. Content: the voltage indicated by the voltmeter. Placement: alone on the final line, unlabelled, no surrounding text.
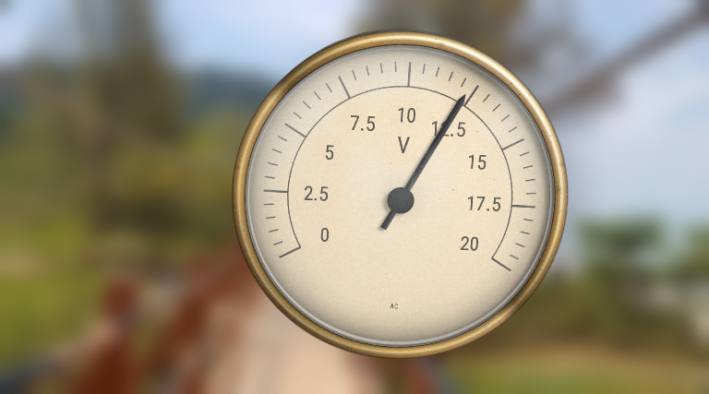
12.25 V
